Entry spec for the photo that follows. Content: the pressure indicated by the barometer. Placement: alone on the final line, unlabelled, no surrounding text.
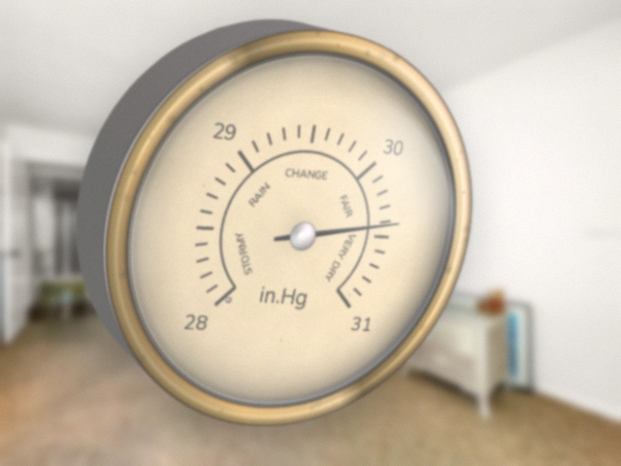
30.4 inHg
